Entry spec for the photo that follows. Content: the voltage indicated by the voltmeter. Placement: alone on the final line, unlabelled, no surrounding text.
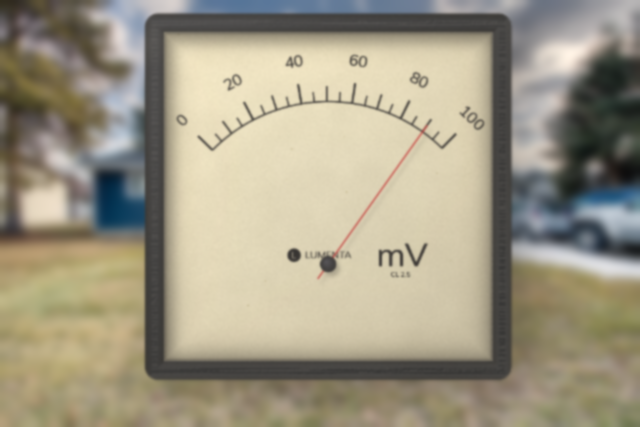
90 mV
